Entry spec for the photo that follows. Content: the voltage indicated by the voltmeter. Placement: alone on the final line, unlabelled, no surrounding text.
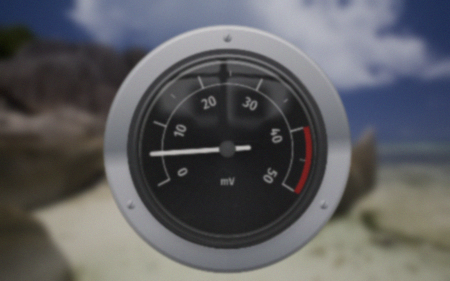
5 mV
